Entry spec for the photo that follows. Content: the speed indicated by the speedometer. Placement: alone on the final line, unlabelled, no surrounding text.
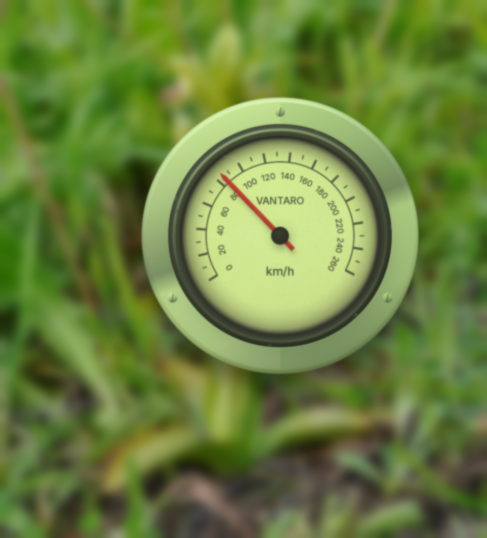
85 km/h
